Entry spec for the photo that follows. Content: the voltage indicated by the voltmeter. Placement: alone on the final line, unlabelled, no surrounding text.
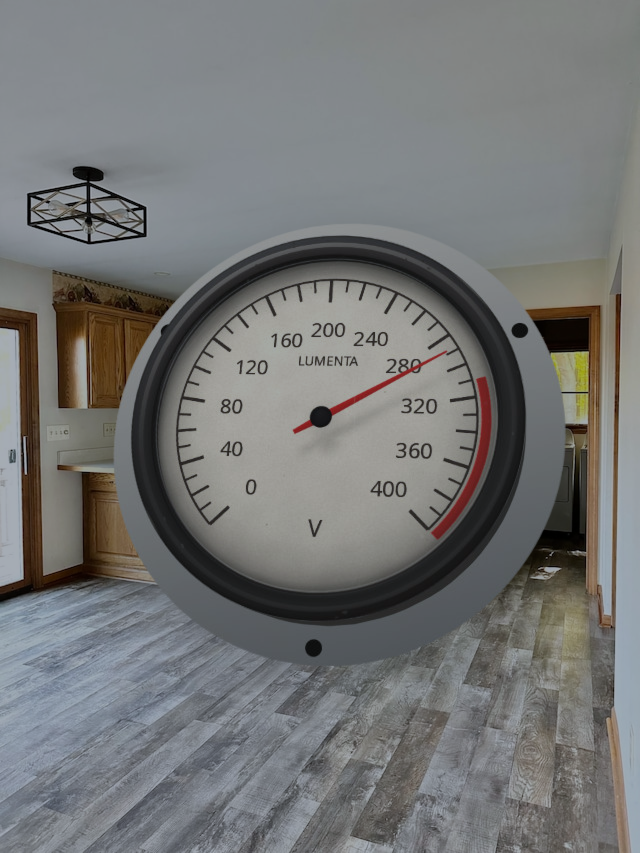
290 V
